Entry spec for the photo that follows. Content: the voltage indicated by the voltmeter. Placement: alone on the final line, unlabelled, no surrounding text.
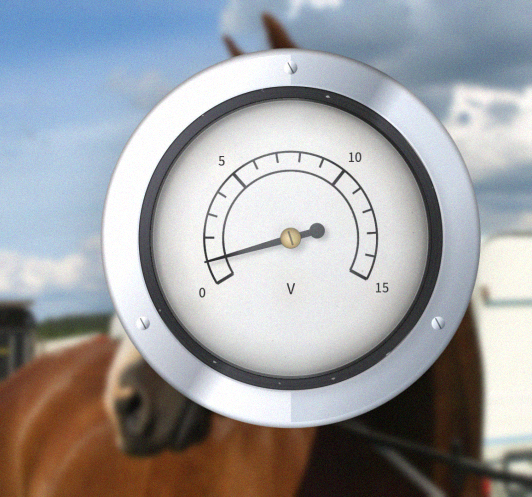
1 V
